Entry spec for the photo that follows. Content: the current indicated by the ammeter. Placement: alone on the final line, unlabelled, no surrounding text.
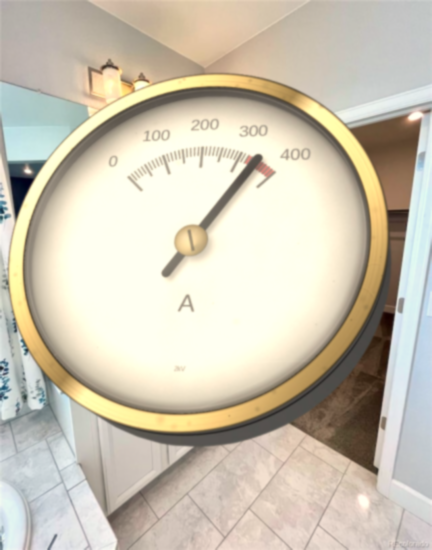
350 A
